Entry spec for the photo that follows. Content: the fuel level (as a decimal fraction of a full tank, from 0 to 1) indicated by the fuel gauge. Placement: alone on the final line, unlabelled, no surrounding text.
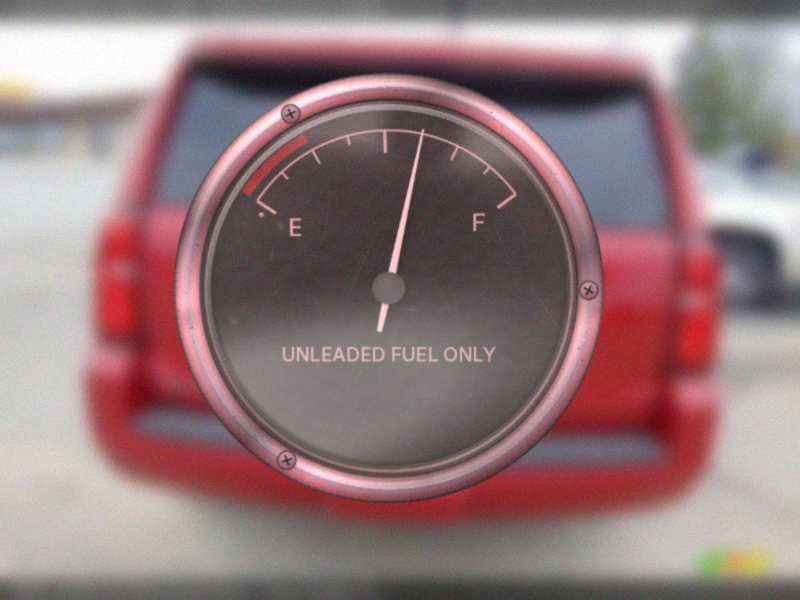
0.625
